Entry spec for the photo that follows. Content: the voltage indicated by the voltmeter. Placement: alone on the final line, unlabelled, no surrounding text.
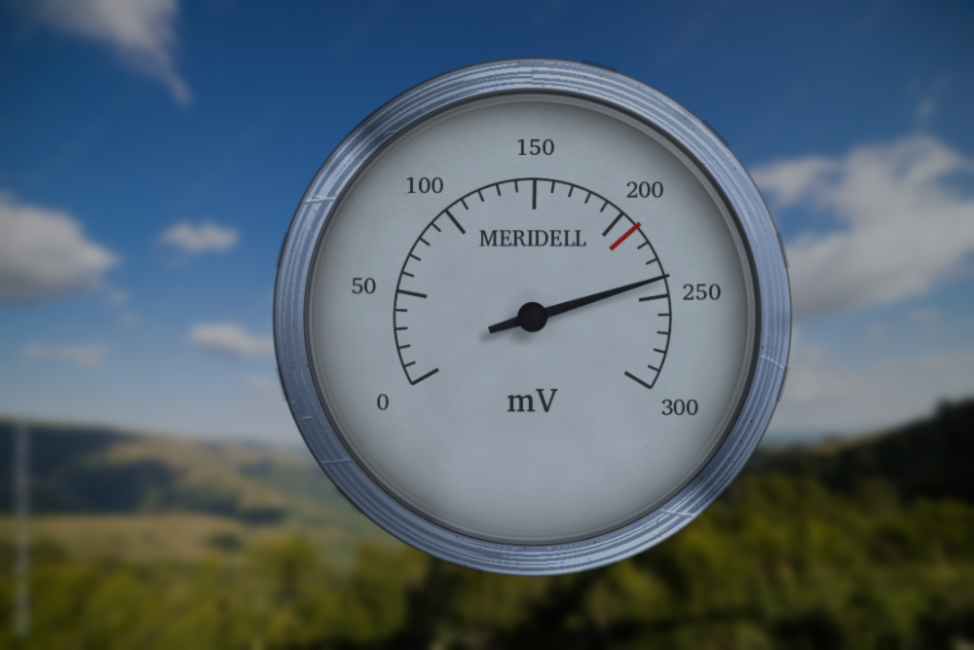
240 mV
